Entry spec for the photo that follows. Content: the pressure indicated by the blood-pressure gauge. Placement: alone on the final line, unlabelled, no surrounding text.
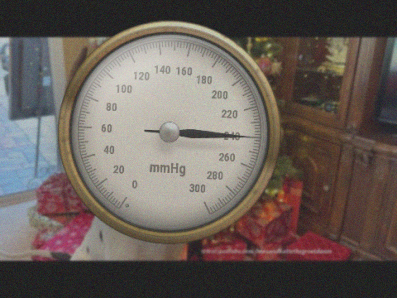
240 mmHg
